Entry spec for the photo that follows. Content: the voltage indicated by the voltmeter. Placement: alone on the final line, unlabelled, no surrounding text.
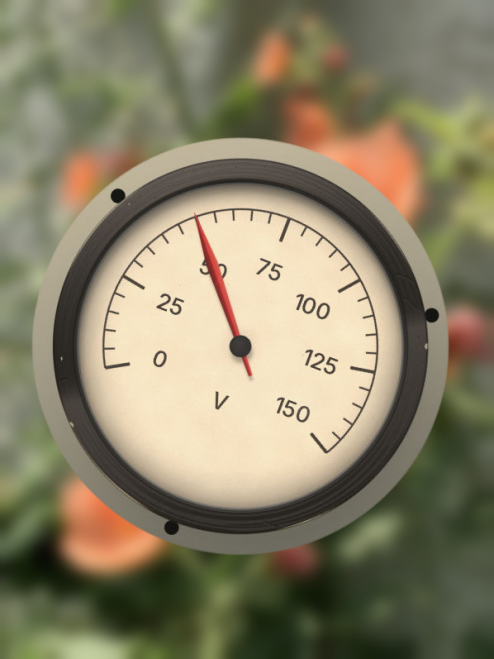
50 V
